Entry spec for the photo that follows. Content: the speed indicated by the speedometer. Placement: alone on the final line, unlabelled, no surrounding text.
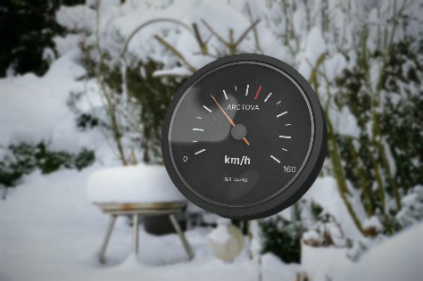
50 km/h
